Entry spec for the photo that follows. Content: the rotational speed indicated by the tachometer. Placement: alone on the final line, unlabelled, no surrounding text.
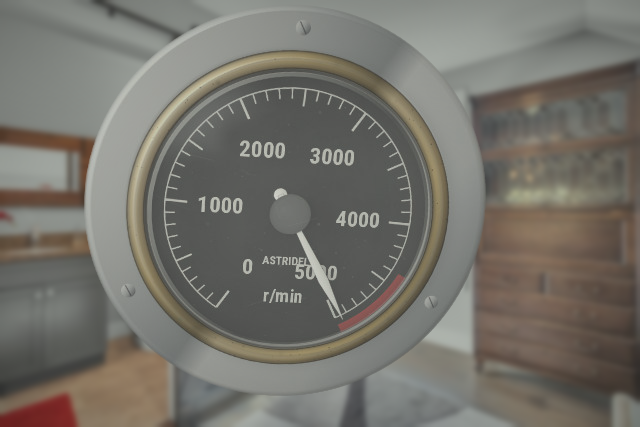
4950 rpm
